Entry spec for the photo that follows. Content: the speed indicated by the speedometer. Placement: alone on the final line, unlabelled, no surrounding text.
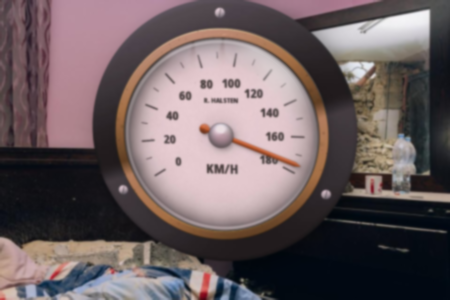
175 km/h
